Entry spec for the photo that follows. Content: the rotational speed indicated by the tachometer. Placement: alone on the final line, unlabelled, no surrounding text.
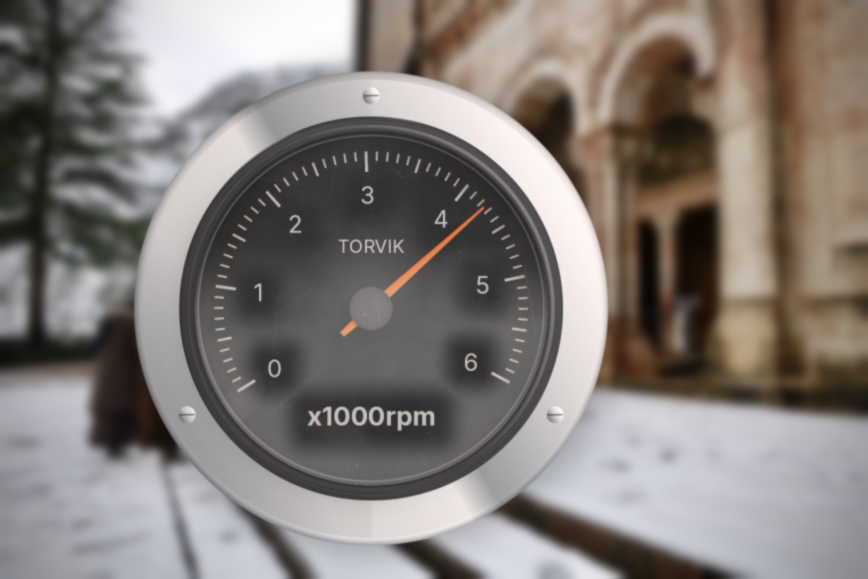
4250 rpm
